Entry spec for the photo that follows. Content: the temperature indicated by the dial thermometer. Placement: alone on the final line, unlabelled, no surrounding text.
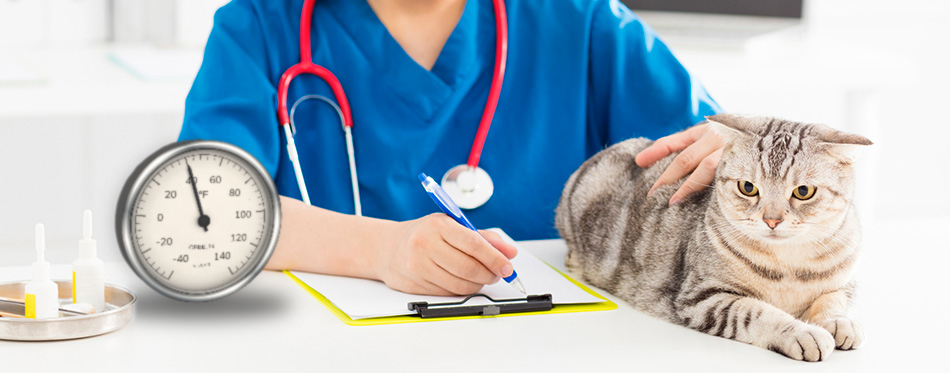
40 °F
